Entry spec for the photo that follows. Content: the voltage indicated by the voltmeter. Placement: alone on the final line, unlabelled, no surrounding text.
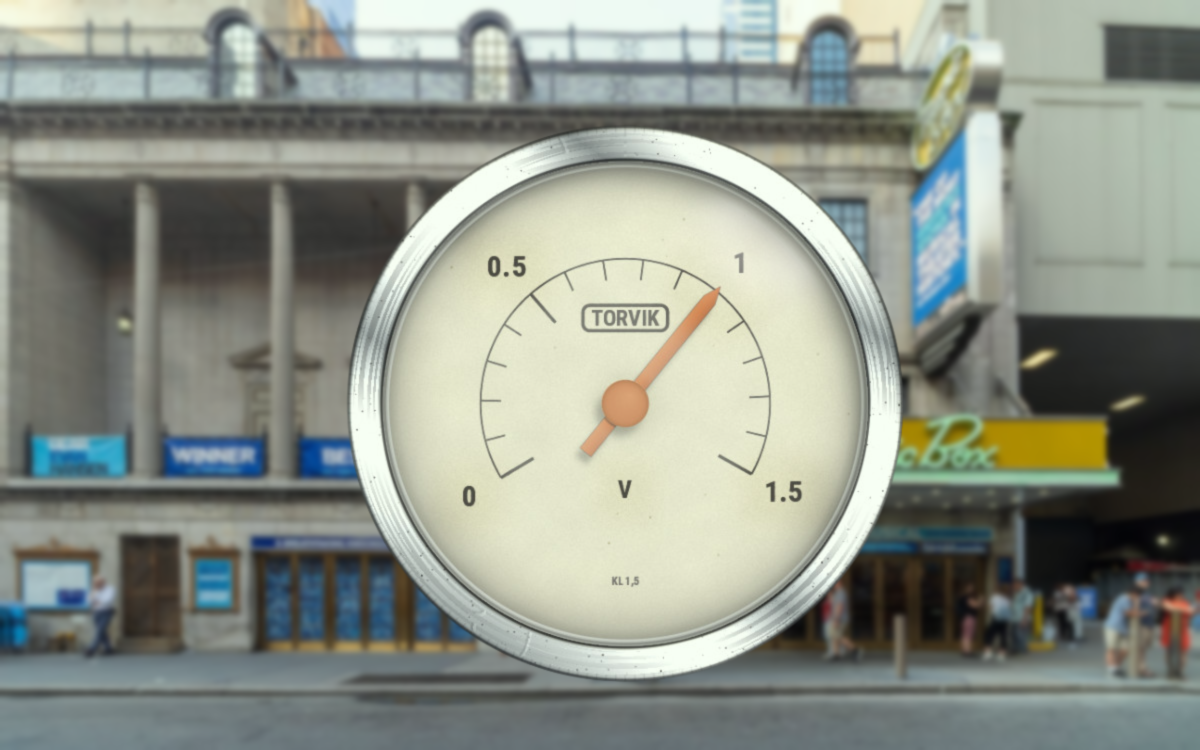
1 V
